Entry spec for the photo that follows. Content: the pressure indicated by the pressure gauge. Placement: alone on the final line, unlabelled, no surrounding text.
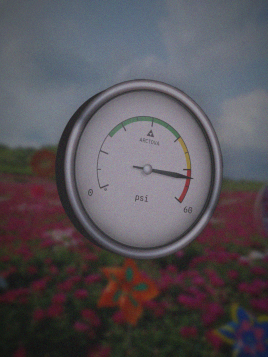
52.5 psi
